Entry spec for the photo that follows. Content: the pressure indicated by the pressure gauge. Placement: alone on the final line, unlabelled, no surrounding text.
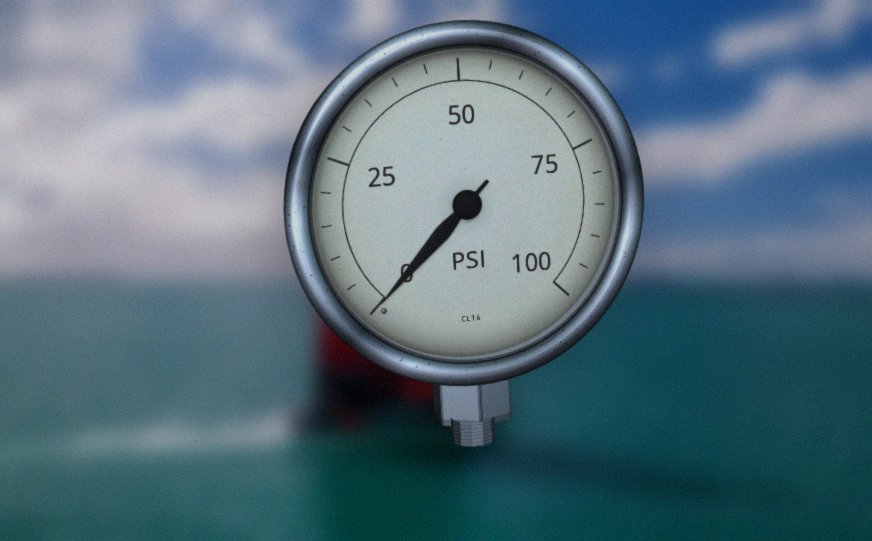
0 psi
